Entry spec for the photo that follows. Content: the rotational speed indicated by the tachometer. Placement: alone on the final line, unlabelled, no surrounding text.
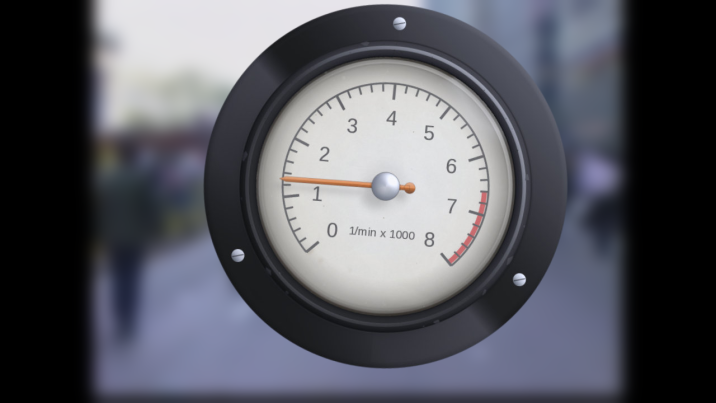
1300 rpm
